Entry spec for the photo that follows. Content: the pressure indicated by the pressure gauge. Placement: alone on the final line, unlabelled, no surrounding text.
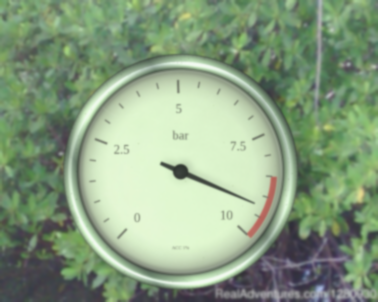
9.25 bar
